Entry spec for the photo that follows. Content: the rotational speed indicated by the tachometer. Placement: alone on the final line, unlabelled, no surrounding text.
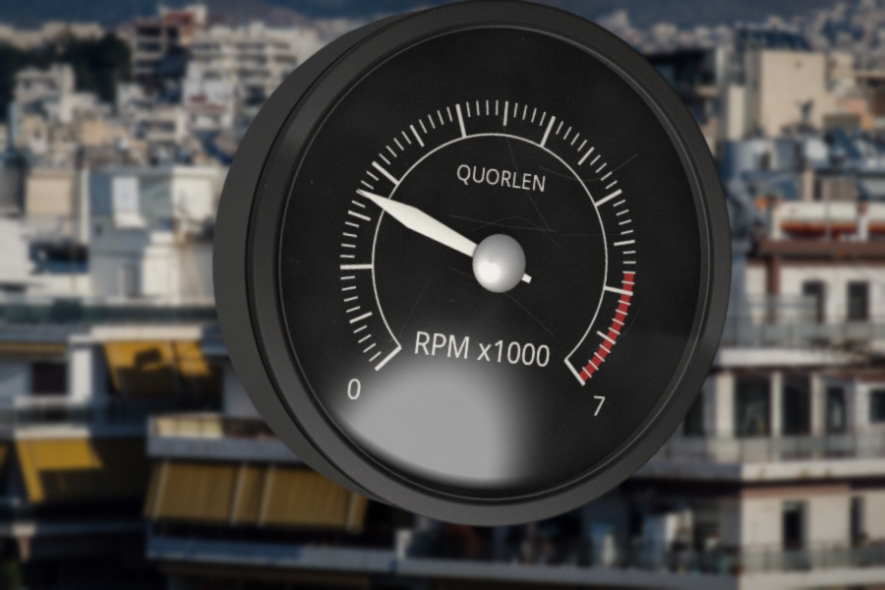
1700 rpm
